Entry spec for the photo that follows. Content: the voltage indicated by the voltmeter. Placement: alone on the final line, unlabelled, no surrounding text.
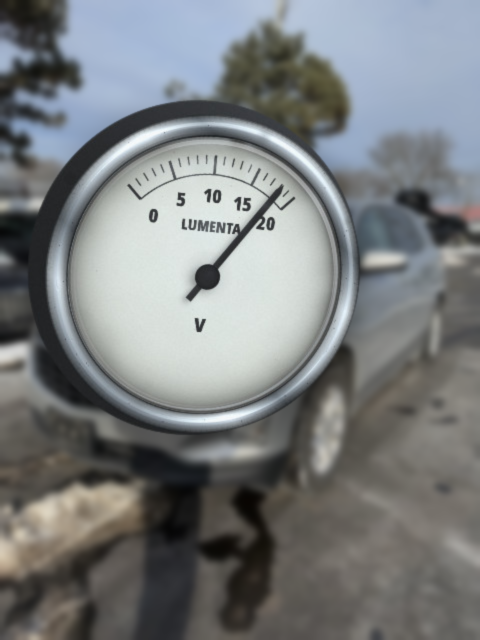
18 V
